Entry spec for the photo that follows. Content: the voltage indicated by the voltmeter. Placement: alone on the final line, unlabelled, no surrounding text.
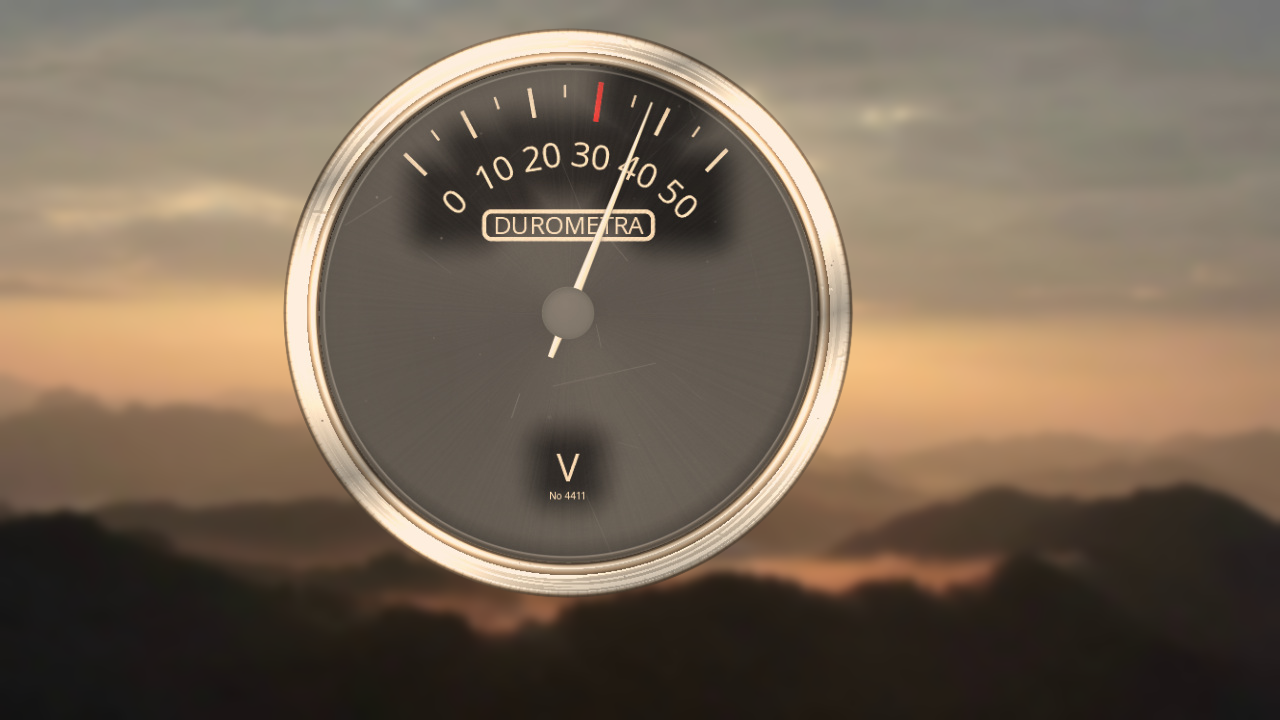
37.5 V
